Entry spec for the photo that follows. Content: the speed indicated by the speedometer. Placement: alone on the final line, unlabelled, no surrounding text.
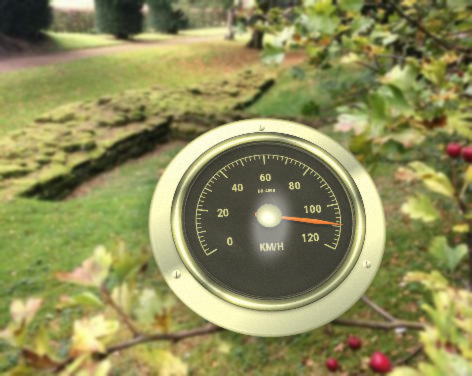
110 km/h
